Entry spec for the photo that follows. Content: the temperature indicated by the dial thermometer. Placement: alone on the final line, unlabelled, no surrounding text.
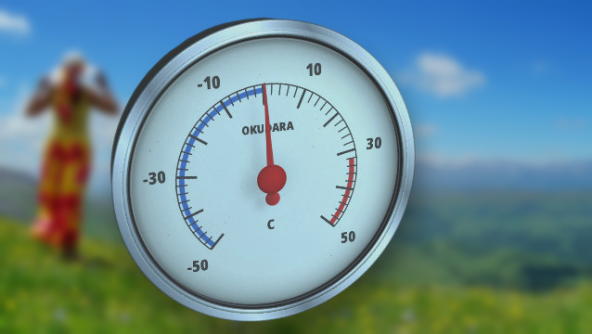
0 °C
